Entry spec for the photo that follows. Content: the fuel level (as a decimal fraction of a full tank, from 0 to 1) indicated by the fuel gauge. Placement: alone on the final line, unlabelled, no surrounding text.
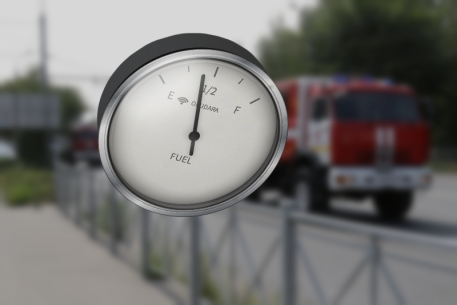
0.375
